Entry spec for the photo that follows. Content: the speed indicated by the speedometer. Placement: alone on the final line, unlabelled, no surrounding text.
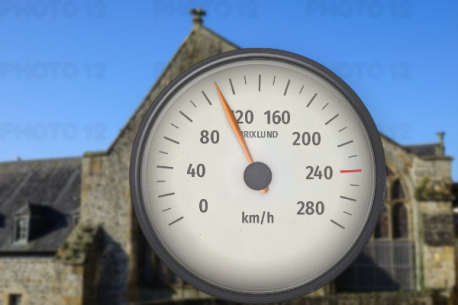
110 km/h
